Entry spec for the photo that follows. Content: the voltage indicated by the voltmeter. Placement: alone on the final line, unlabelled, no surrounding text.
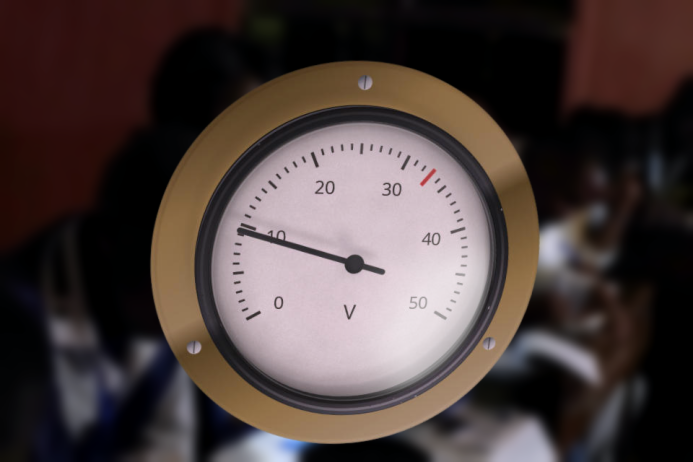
9.5 V
